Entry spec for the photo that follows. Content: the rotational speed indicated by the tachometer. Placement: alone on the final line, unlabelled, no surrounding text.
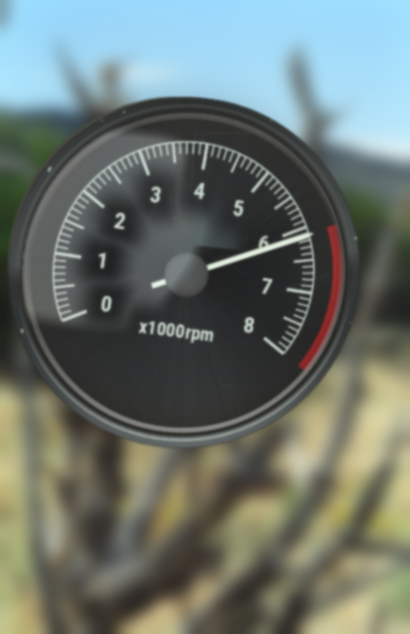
6100 rpm
